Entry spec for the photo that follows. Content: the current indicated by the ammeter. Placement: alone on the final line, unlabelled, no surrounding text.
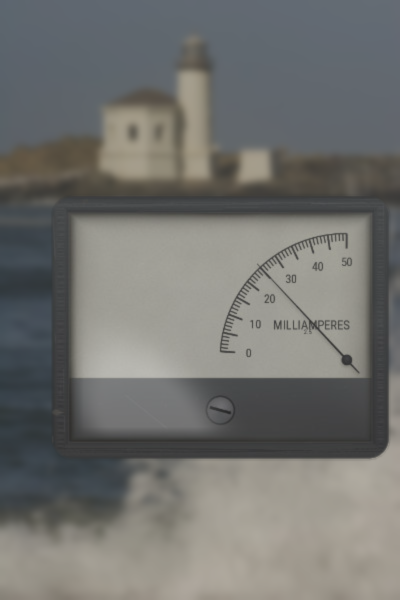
25 mA
